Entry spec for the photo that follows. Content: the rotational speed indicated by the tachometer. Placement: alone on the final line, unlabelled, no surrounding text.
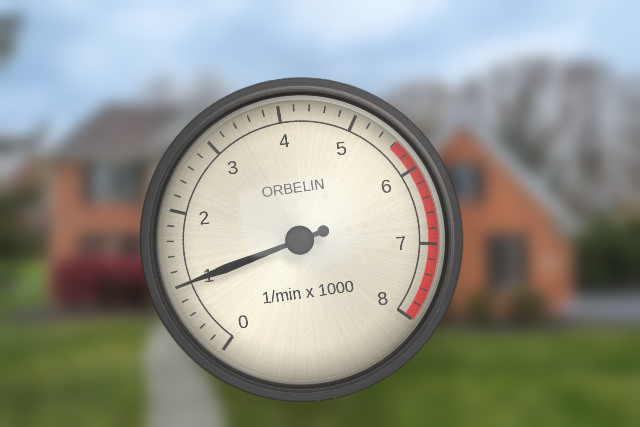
1000 rpm
